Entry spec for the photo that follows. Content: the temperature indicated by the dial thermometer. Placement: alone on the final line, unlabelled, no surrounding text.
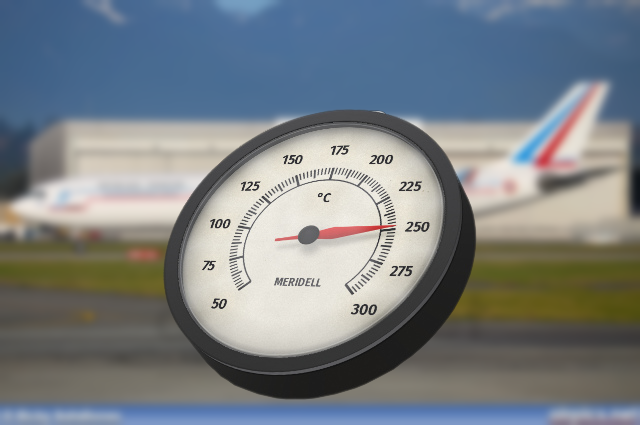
250 °C
